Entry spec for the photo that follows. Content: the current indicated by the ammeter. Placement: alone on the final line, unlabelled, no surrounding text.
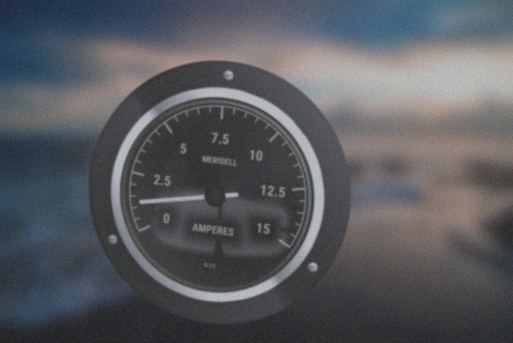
1.25 A
